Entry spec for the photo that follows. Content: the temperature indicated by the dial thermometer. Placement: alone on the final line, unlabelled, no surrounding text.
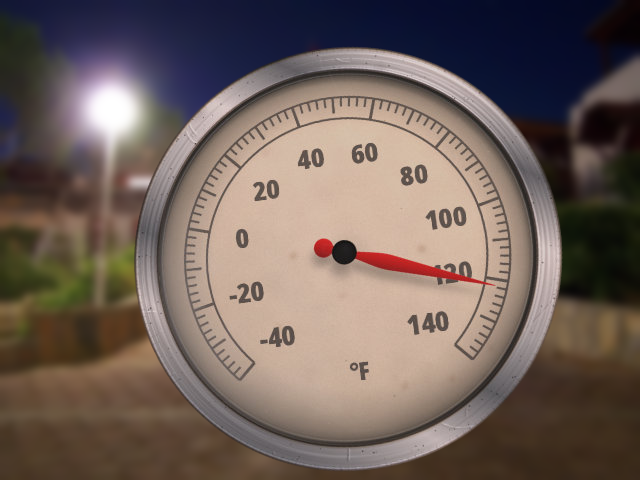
122 °F
